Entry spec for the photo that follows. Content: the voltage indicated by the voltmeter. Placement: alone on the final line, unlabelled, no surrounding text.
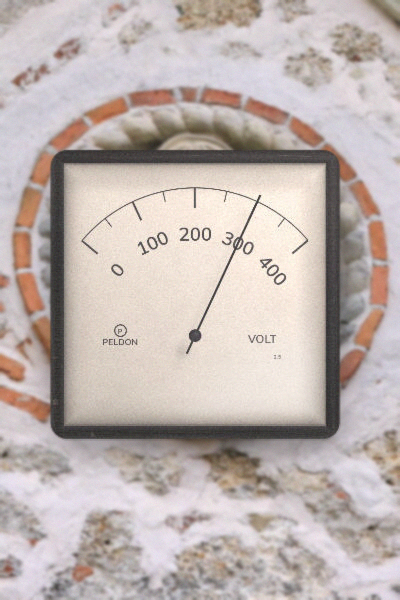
300 V
